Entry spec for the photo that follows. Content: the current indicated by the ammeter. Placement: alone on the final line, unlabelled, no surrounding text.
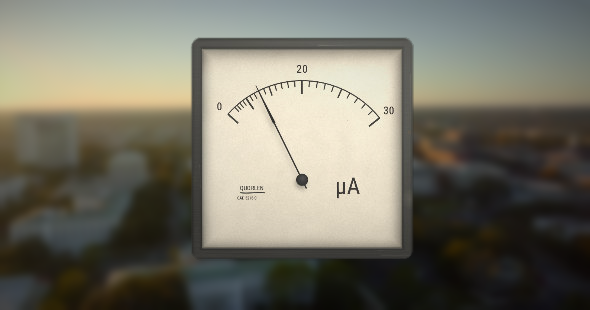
13 µA
